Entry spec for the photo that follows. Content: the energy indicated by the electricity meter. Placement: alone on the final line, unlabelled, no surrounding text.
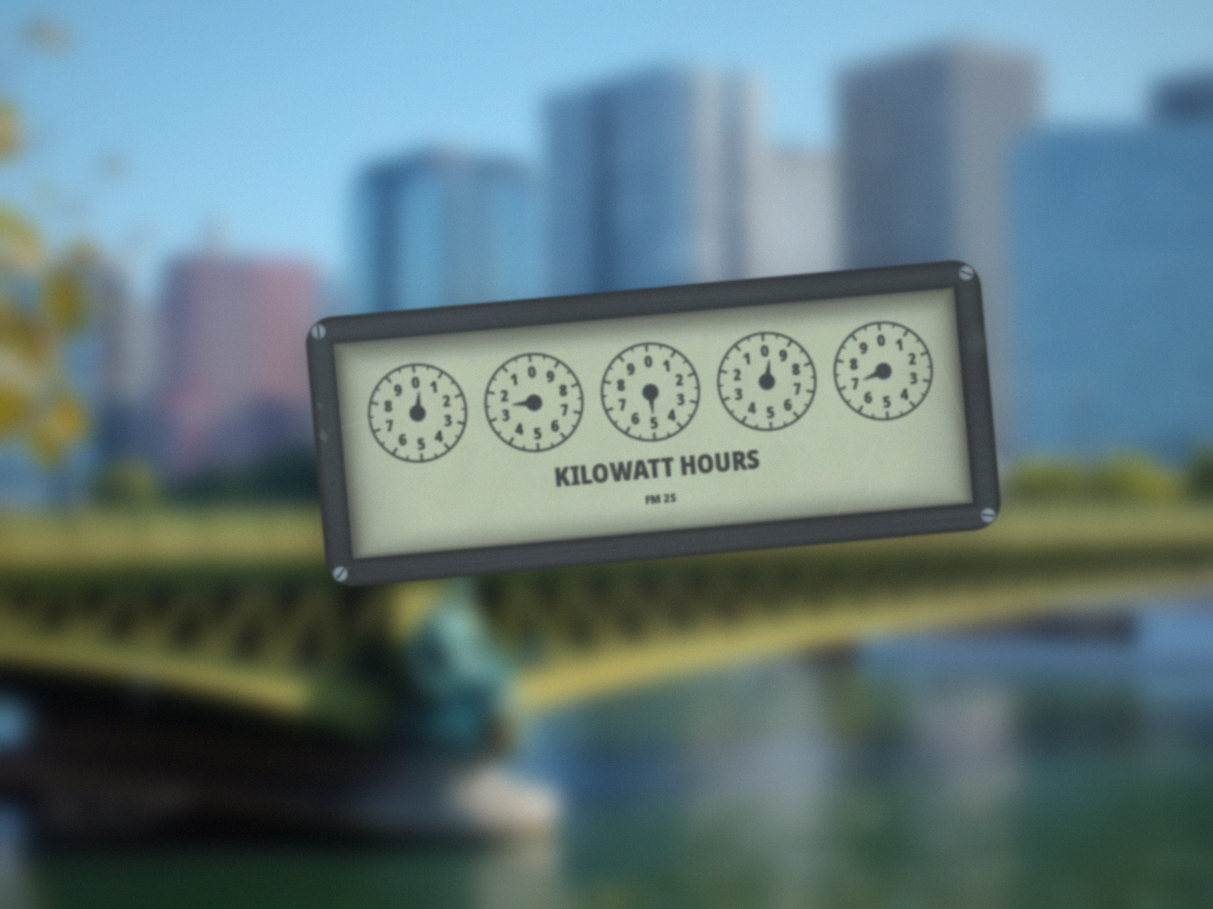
2497 kWh
